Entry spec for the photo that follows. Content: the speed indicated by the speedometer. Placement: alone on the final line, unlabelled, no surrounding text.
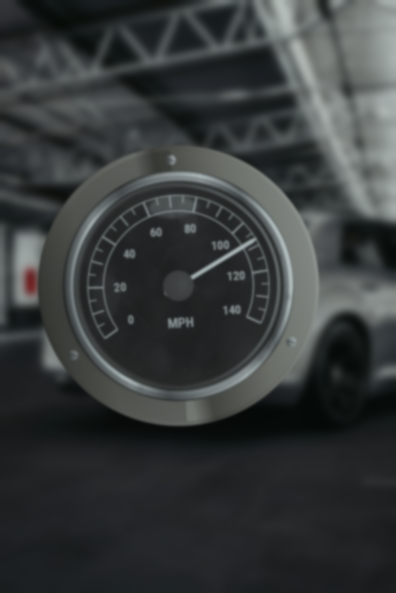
107.5 mph
